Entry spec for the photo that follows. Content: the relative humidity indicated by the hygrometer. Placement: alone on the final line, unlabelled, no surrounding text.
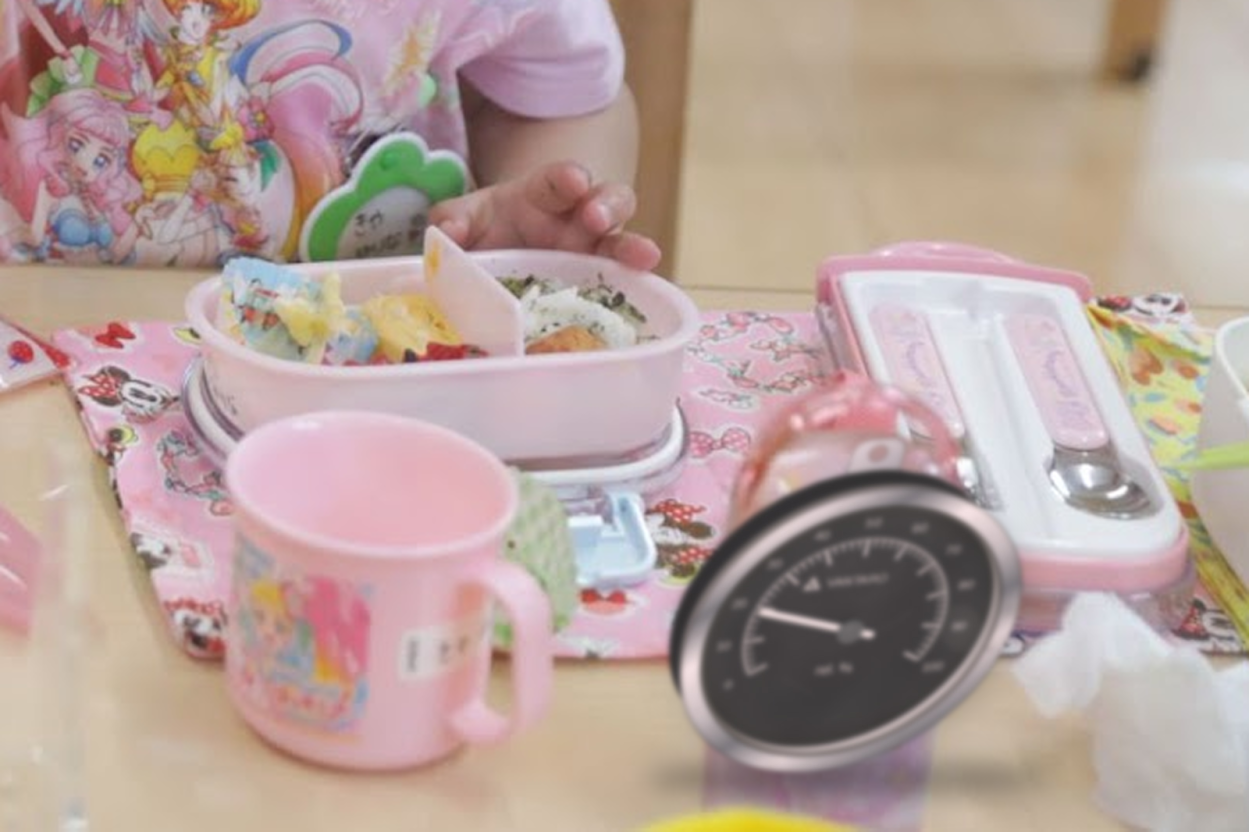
20 %
